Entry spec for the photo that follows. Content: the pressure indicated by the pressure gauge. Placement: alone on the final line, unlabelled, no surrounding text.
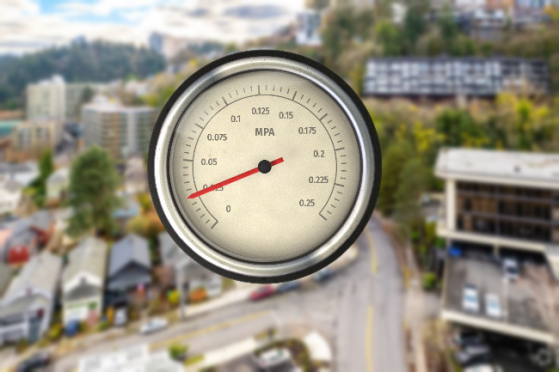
0.025 MPa
